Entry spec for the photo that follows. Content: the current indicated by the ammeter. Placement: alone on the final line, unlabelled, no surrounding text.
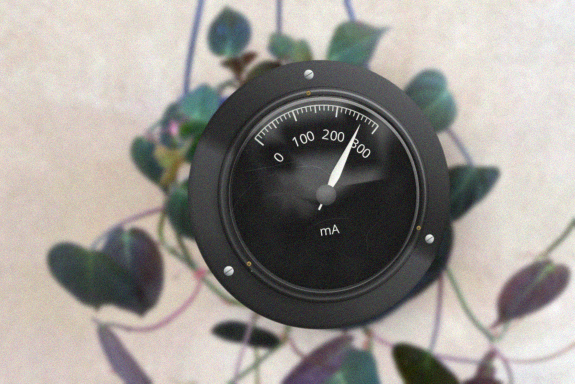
260 mA
